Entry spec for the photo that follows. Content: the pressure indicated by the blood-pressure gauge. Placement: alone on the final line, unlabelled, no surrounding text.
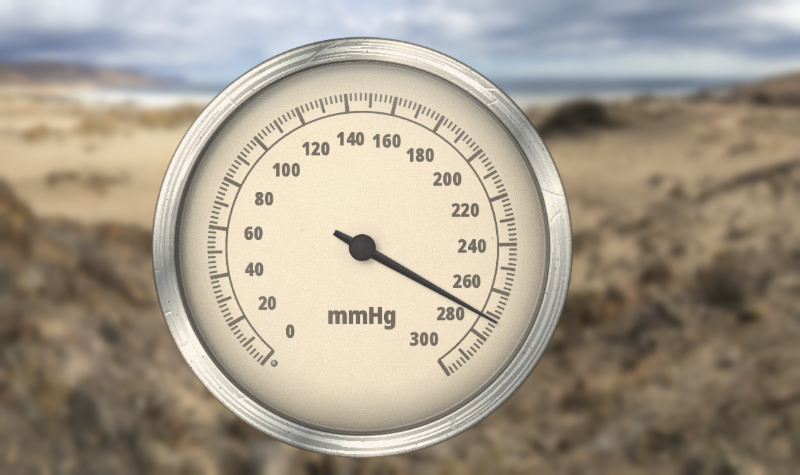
272 mmHg
